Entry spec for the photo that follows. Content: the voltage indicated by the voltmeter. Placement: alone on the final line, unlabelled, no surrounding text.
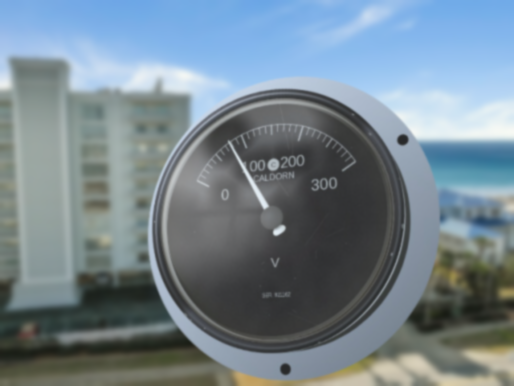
80 V
